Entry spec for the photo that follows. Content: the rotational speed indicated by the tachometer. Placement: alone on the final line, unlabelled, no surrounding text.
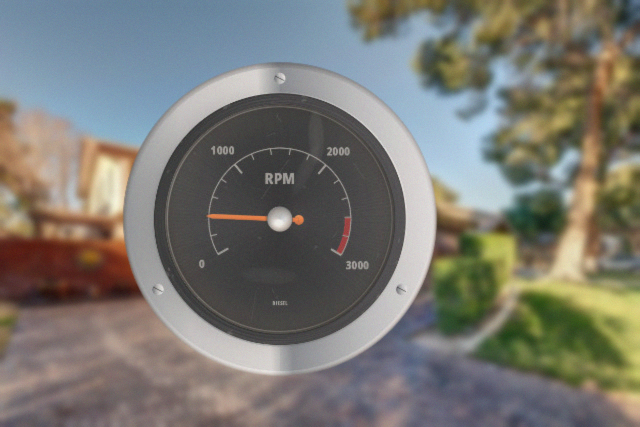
400 rpm
